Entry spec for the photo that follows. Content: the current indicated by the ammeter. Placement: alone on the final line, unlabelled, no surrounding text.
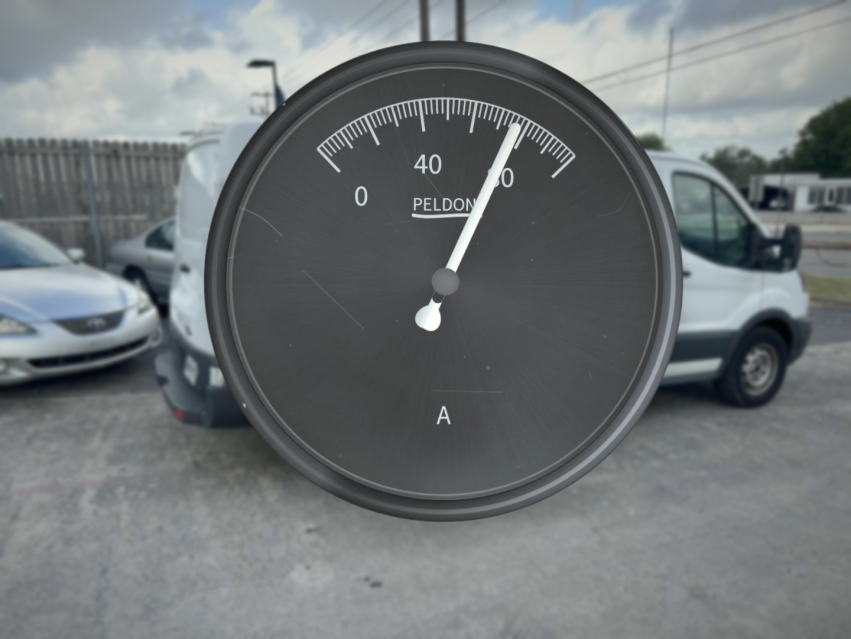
76 A
